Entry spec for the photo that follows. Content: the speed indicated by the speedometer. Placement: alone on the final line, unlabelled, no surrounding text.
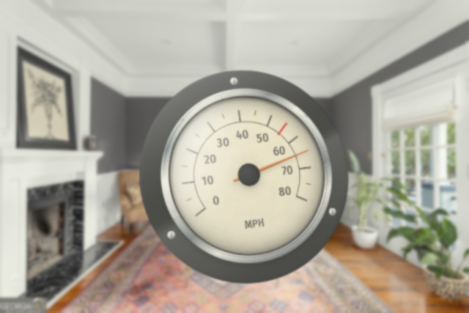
65 mph
